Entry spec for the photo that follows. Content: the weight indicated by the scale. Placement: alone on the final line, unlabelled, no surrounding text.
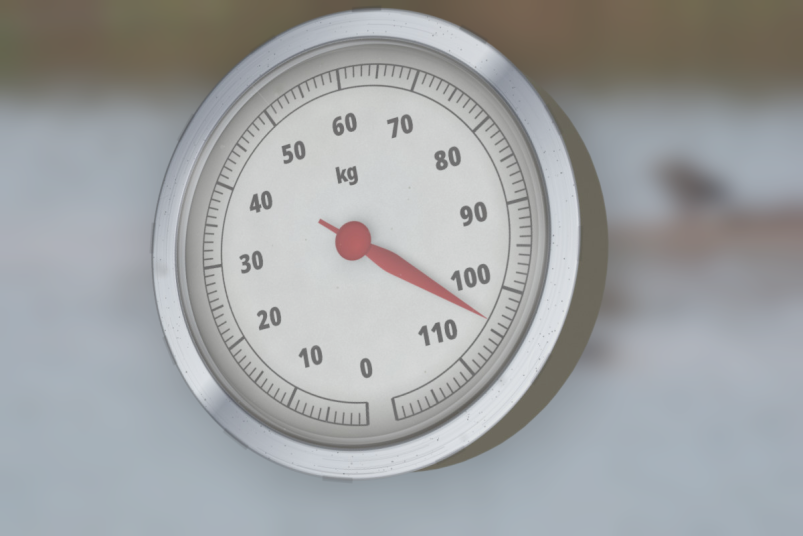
104 kg
